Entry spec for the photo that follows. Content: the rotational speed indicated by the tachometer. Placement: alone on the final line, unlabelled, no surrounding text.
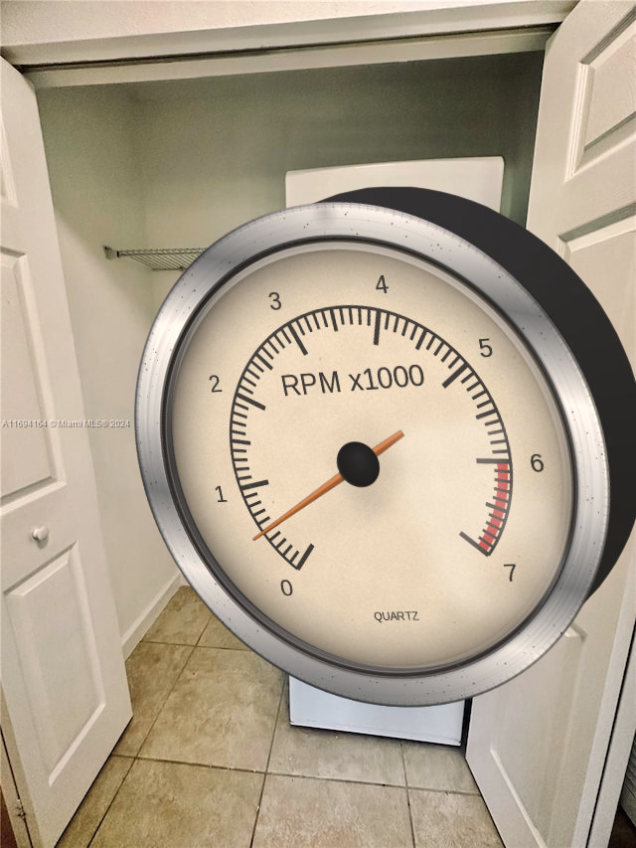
500 rpm
